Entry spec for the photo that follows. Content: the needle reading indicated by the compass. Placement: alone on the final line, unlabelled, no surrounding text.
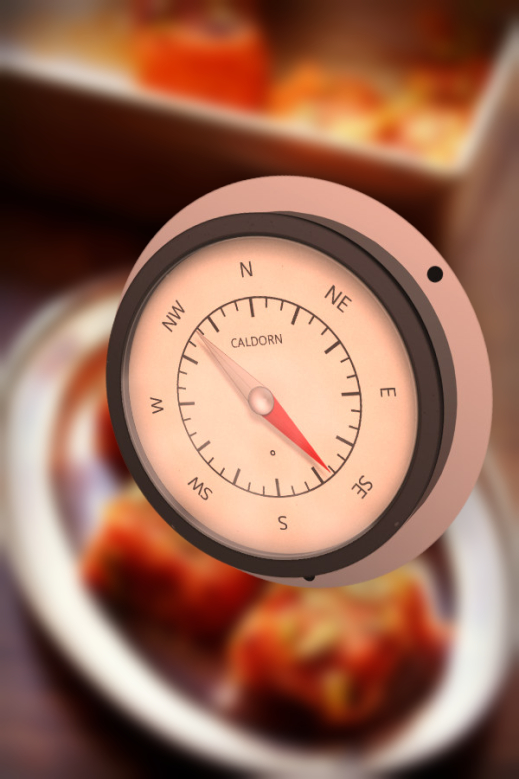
140 °
